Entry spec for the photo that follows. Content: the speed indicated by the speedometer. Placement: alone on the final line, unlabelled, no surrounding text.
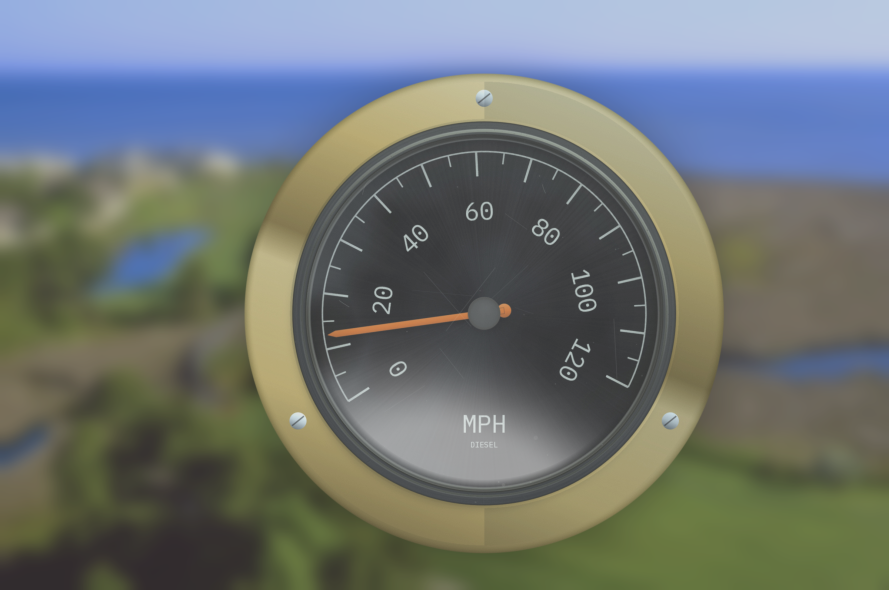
12.5 mph
